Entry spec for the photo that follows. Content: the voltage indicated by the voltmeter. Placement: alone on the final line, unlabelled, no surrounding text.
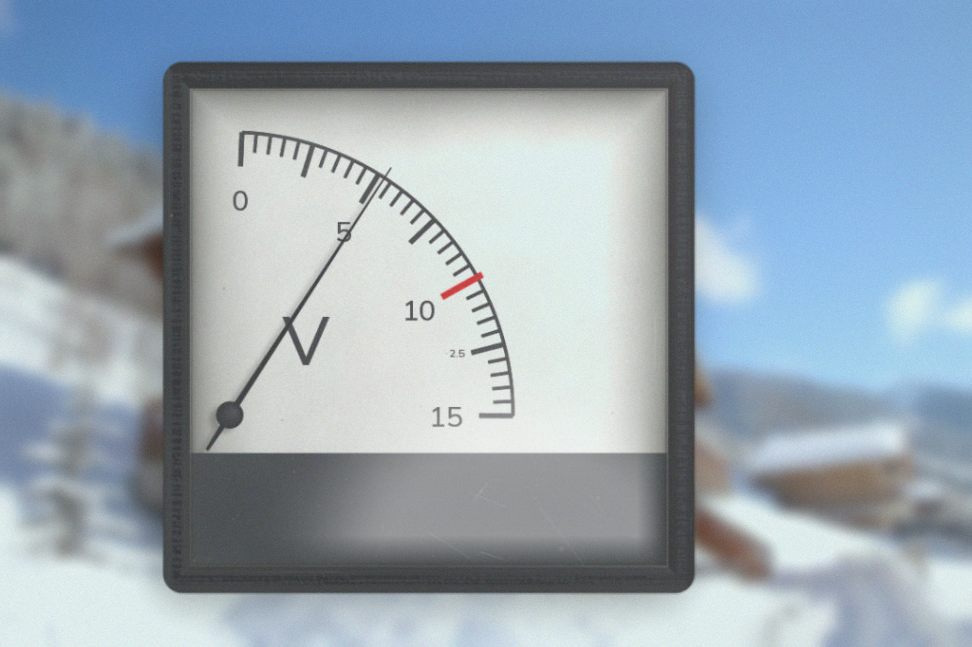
5.25 V
